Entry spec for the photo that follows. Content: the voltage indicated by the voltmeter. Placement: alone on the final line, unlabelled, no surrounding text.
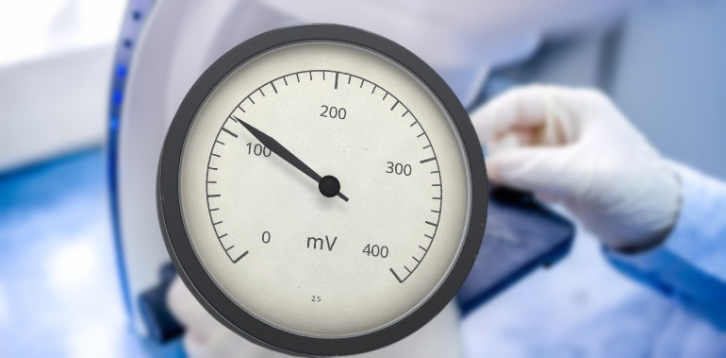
110 mV
